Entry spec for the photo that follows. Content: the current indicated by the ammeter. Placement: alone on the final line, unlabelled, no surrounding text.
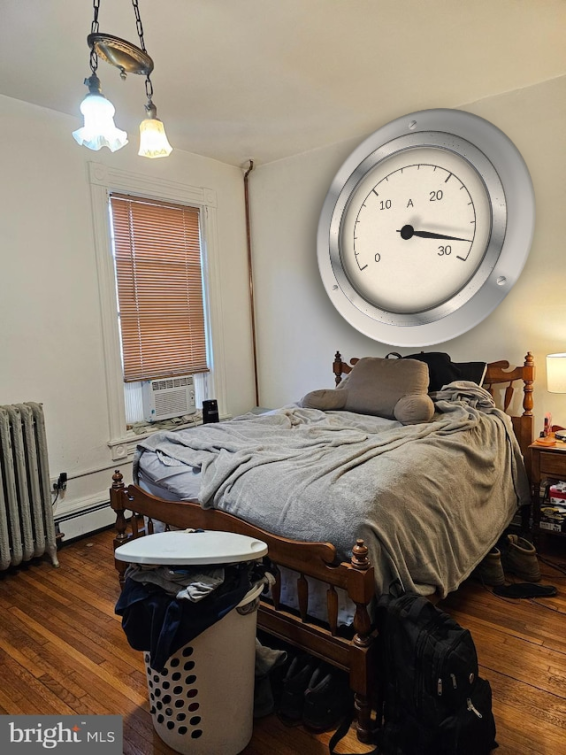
28 A
